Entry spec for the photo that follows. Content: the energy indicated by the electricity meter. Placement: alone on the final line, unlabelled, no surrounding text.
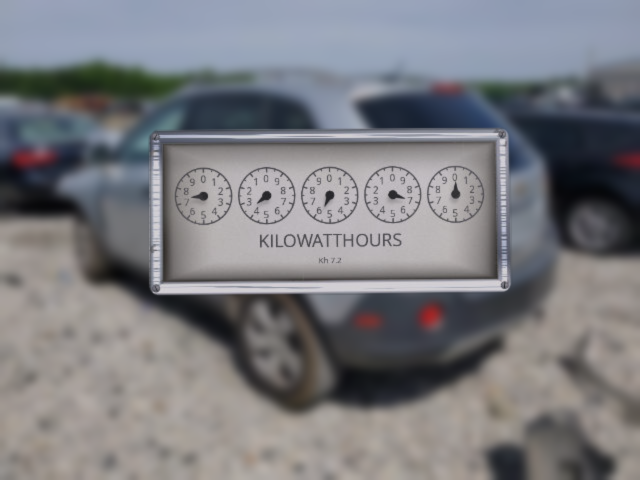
73570 kWh
